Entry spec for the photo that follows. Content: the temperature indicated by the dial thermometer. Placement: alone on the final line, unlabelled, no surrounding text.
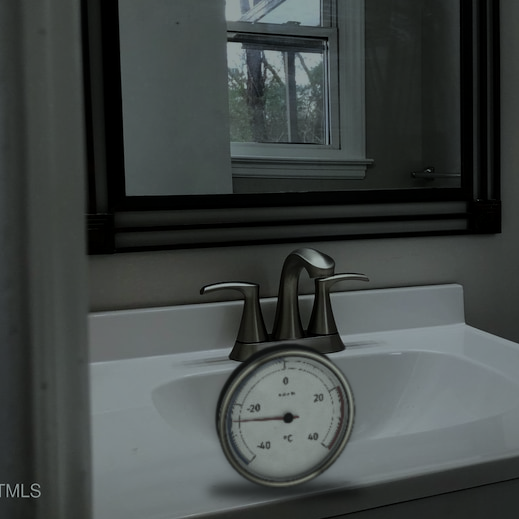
-25 °C
